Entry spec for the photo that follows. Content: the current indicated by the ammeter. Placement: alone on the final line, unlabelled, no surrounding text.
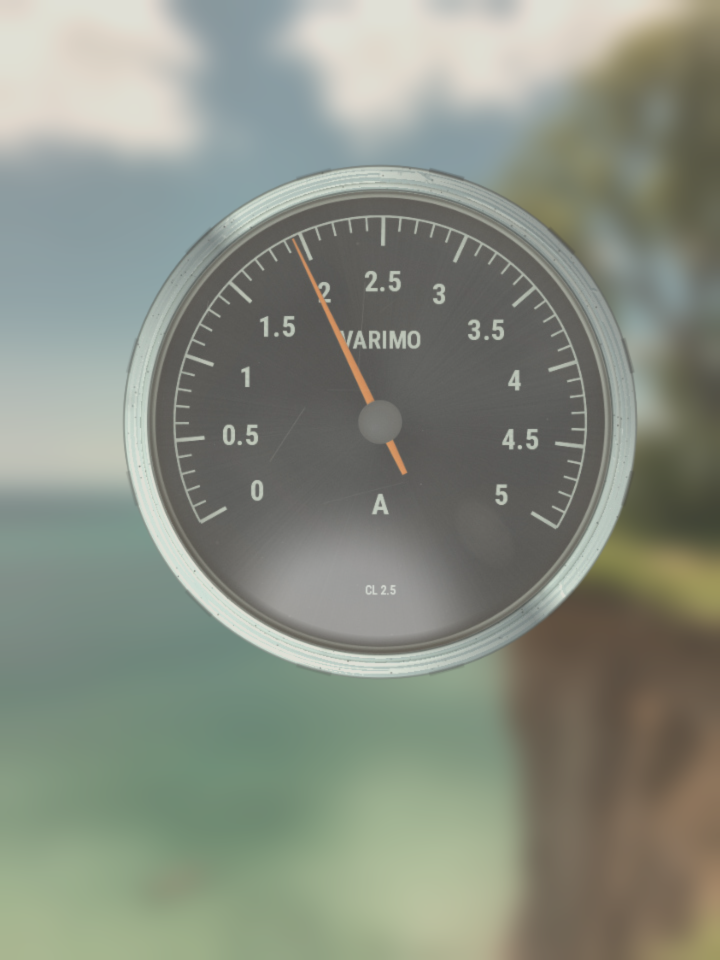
1.95 A
